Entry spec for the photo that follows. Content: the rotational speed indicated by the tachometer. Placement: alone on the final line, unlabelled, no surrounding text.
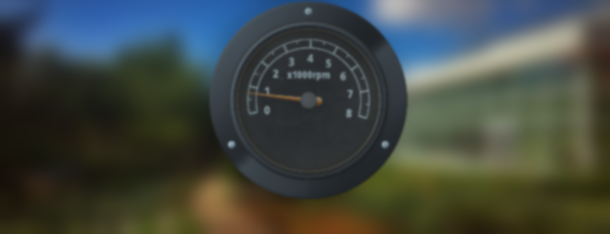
750 rpm
